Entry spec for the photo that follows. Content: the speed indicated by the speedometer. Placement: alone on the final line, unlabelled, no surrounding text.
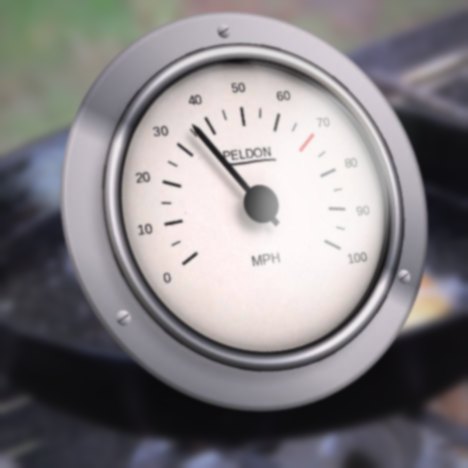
35 mph
